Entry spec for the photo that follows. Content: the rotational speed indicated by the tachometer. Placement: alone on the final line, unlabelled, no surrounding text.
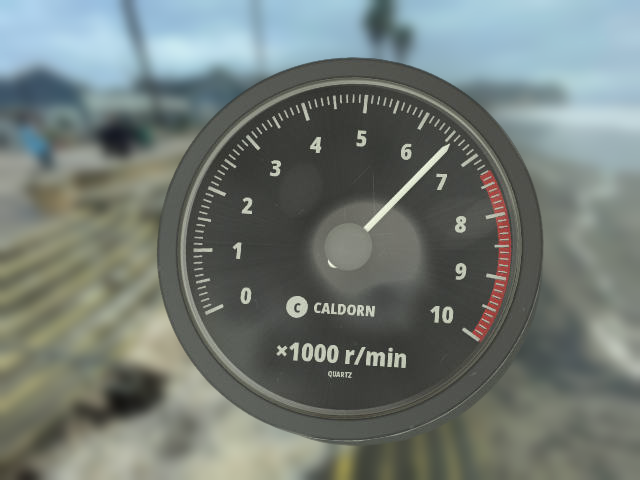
6600 rpm
